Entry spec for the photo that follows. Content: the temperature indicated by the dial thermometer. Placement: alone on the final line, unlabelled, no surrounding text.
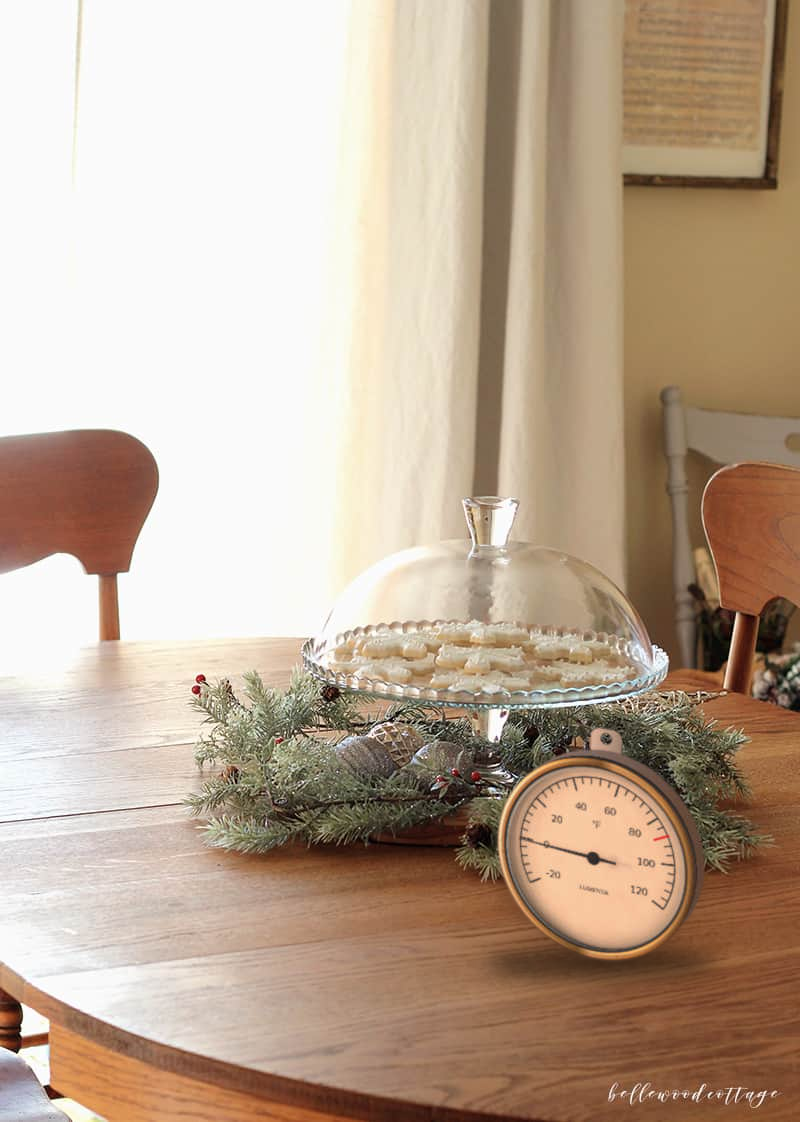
0 °F
